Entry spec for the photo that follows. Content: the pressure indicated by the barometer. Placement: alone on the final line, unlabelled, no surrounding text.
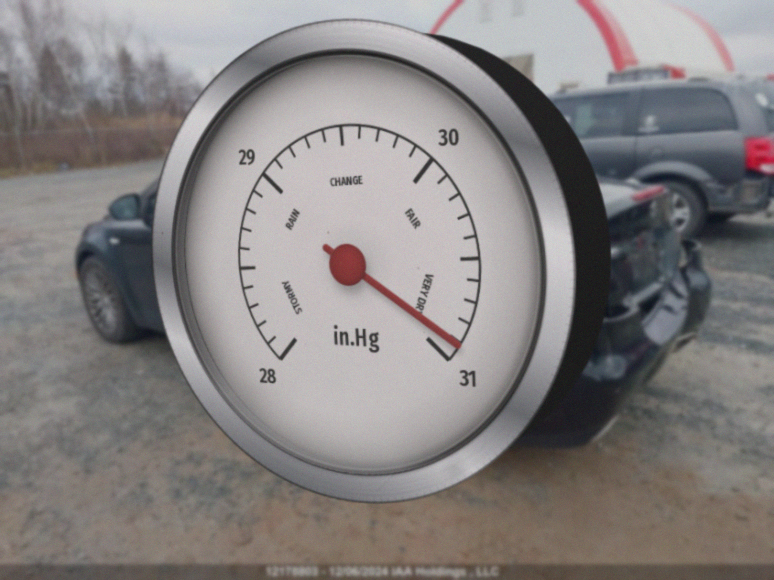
30.9 inHg
